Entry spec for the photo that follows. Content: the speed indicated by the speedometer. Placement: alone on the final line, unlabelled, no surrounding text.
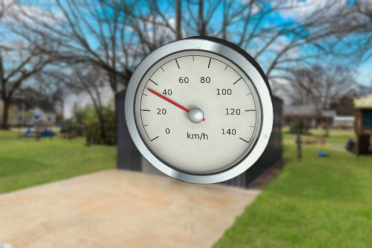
35 km/h
